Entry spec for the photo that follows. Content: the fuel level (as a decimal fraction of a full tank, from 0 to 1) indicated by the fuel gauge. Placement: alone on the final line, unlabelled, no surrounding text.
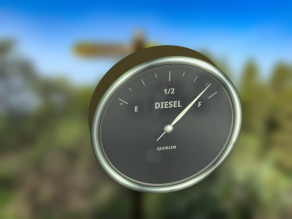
0.875
